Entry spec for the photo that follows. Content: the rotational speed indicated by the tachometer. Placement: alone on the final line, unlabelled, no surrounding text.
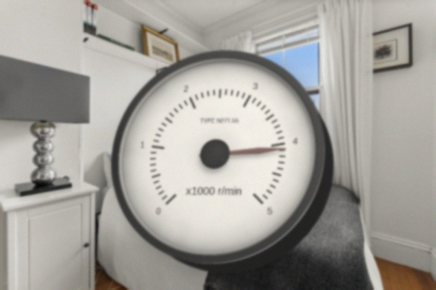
4100 rpm
